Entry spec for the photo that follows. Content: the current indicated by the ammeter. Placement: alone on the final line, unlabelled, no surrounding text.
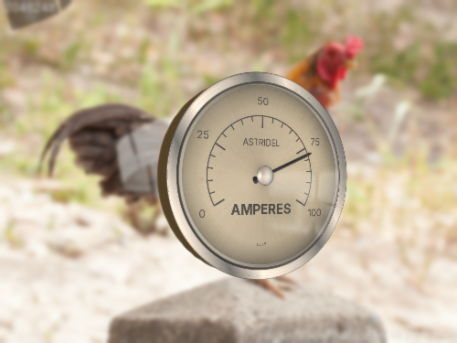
77.5 A
